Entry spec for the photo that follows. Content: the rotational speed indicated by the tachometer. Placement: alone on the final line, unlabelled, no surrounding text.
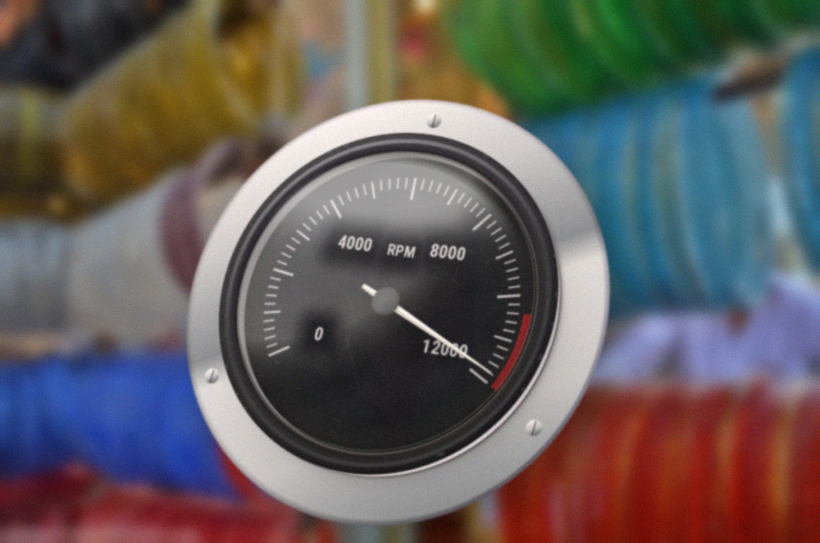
11800 rpm
